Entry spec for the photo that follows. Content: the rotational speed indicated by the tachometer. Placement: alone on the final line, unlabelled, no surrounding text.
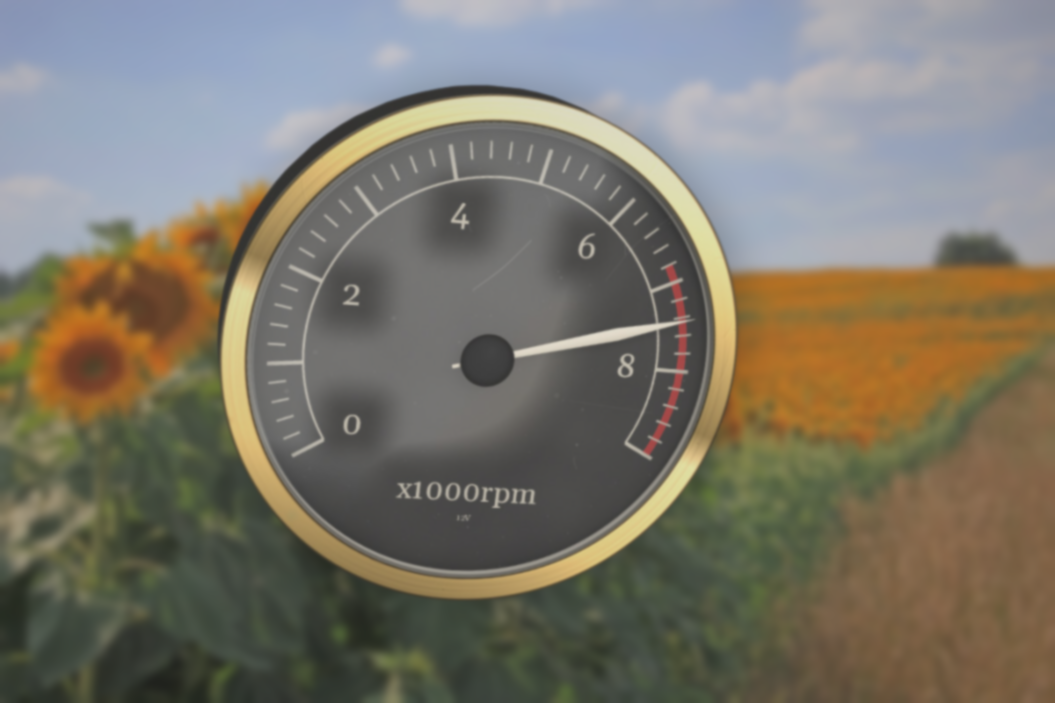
7400 rpm
